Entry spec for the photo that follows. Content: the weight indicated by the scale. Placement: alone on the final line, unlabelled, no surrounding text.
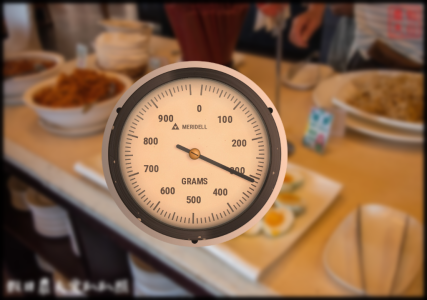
310 g
